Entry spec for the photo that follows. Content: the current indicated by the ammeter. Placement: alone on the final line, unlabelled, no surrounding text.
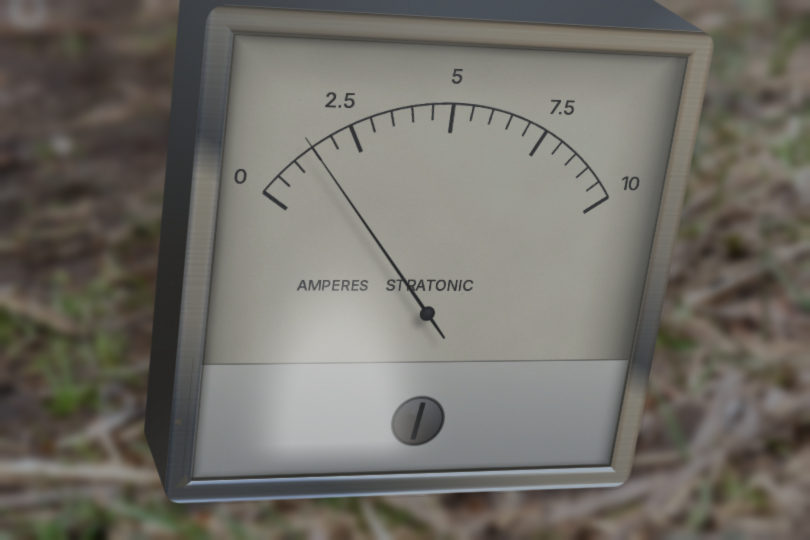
1.5 A
